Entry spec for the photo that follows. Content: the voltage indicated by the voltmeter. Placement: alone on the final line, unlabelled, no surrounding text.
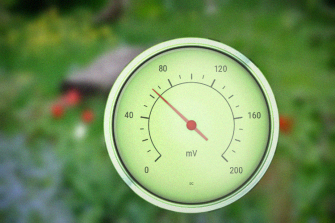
65 mV
